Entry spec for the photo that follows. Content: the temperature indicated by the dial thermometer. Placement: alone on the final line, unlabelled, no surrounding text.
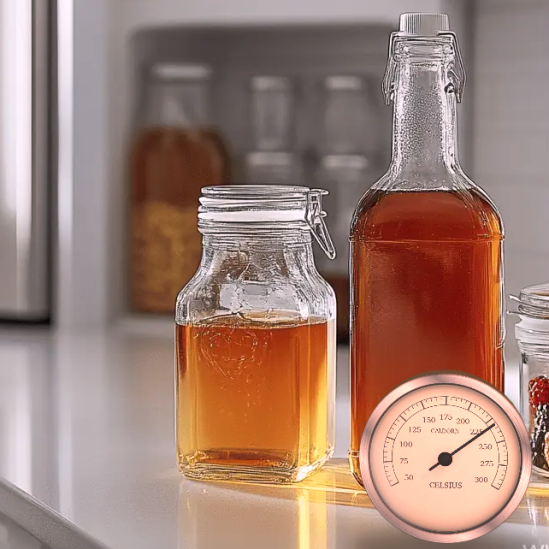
230 °C
